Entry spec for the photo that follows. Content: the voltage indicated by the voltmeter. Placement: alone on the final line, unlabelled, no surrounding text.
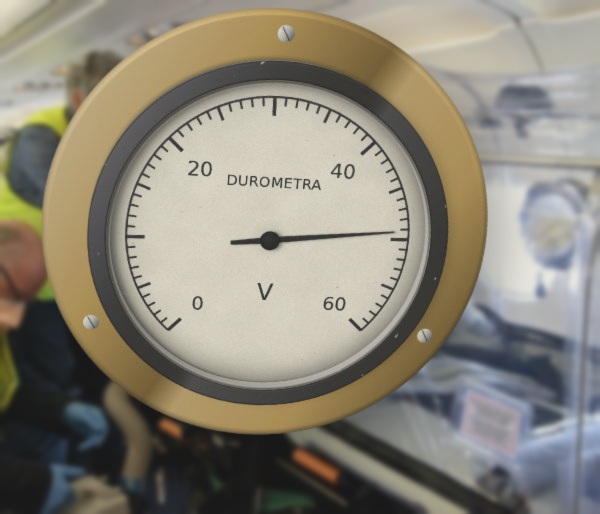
49 V
